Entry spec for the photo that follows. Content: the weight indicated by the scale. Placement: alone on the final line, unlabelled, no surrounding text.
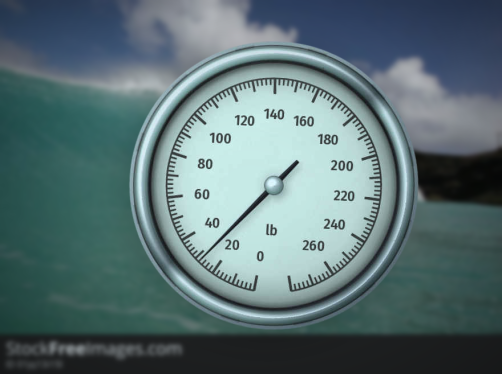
28 lb
